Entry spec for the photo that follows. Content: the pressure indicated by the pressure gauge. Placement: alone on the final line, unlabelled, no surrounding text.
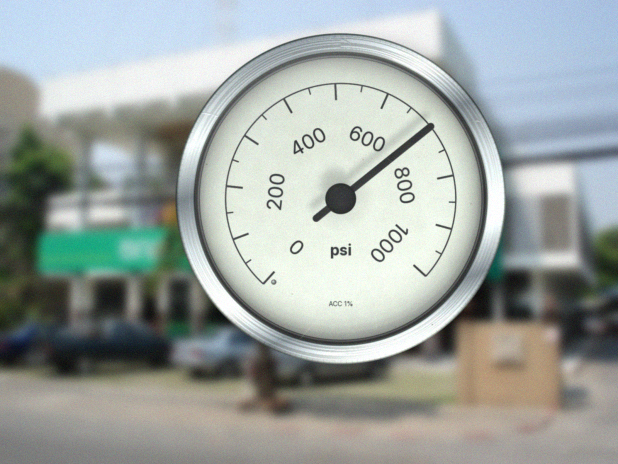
700 psi
